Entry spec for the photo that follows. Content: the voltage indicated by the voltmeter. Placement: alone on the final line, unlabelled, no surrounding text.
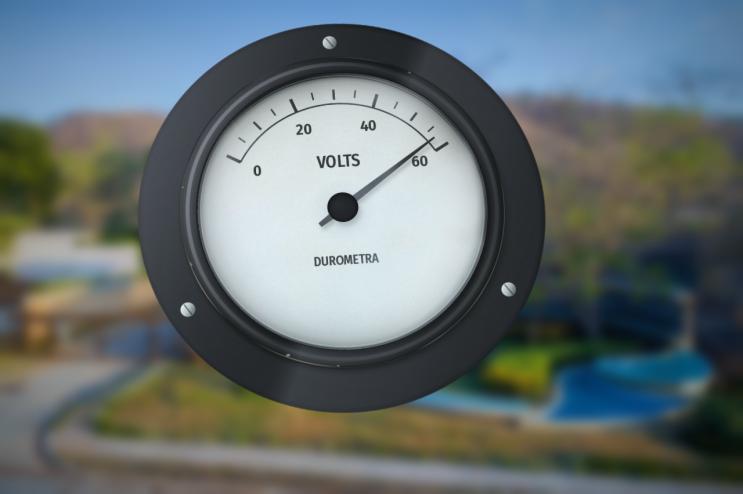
57.5 V
